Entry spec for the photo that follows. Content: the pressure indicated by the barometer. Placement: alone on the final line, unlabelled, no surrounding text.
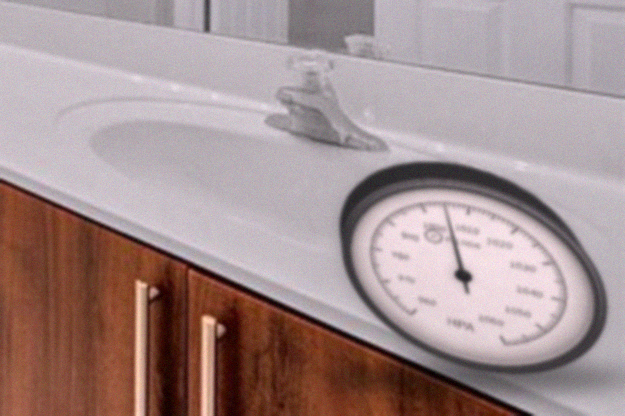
1005 hPa
